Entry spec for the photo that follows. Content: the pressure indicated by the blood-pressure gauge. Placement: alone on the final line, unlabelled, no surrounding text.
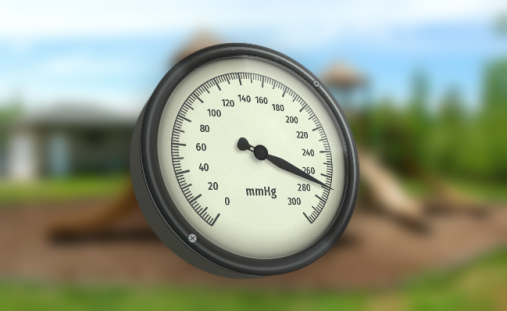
270 mmHg
